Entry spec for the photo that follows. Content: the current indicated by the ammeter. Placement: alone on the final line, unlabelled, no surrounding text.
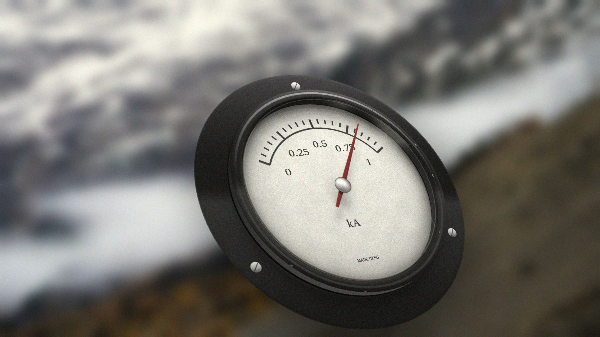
0.8 kA
